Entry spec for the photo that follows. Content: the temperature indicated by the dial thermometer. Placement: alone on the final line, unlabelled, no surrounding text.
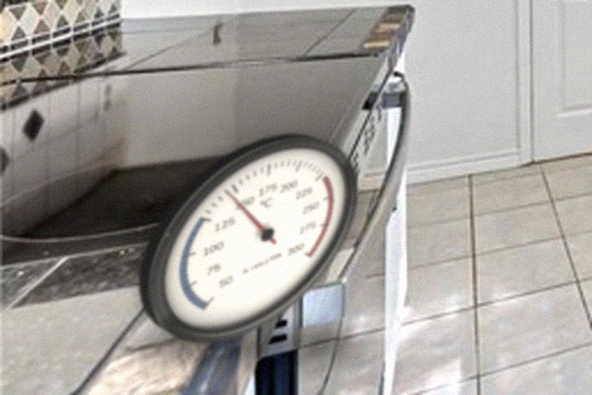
145 °C
